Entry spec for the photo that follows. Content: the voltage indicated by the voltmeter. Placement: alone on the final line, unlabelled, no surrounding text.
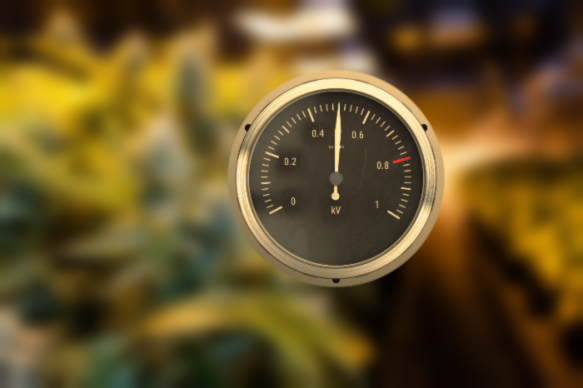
0.5 kV
